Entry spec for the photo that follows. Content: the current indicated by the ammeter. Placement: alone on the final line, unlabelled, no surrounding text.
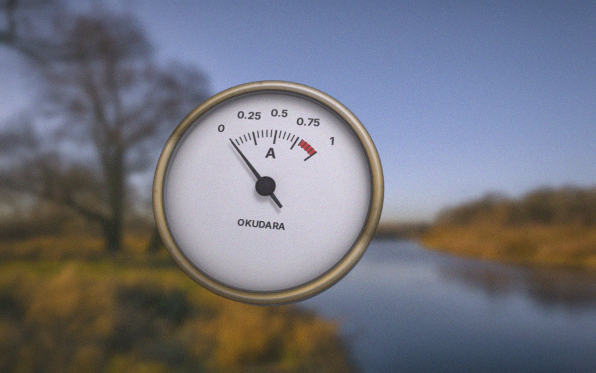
0 A
